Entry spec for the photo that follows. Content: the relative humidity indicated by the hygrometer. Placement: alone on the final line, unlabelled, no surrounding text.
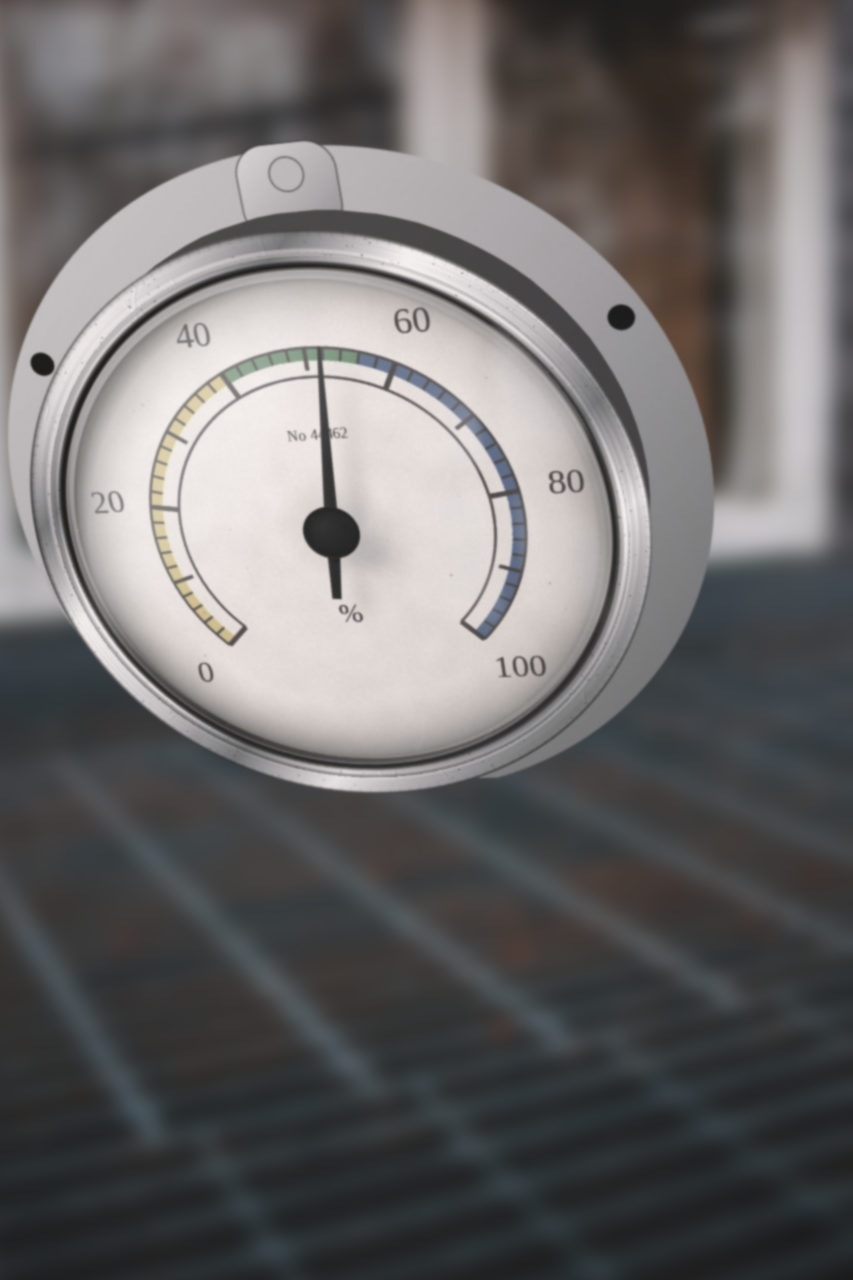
52 %
